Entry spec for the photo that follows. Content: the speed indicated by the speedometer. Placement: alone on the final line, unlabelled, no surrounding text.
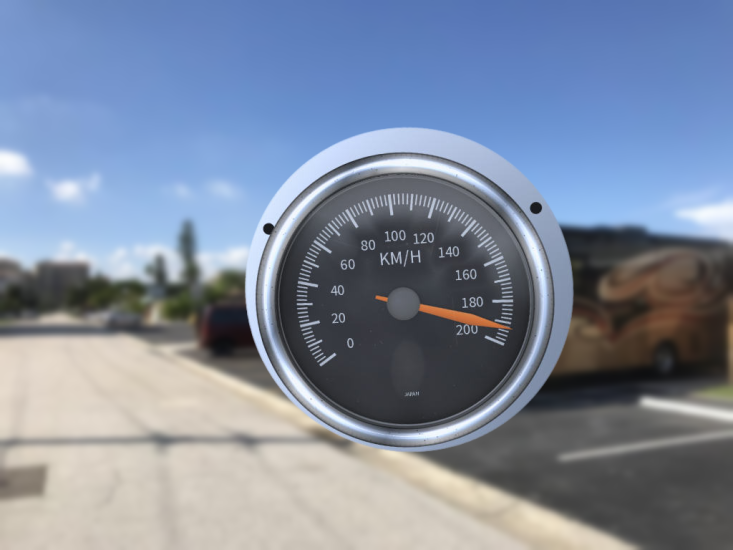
192 km/h
